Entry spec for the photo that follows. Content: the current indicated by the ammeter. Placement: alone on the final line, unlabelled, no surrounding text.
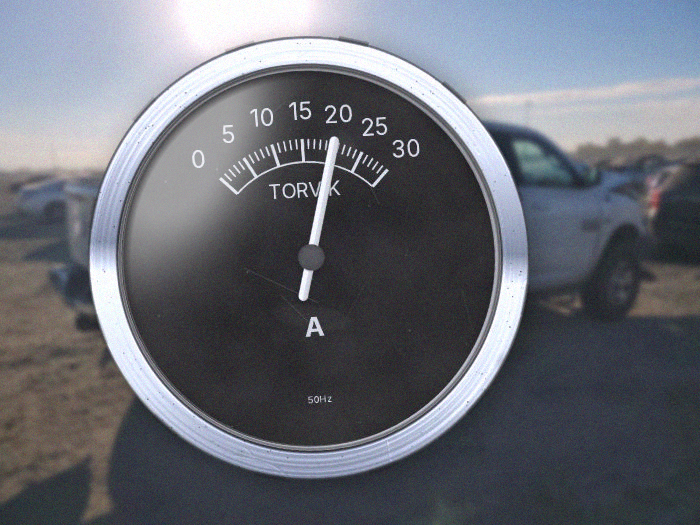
20 A
